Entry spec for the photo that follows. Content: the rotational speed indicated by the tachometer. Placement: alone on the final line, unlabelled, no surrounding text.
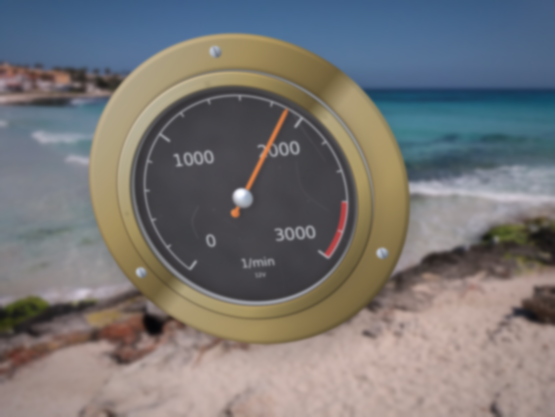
1900 rpm
